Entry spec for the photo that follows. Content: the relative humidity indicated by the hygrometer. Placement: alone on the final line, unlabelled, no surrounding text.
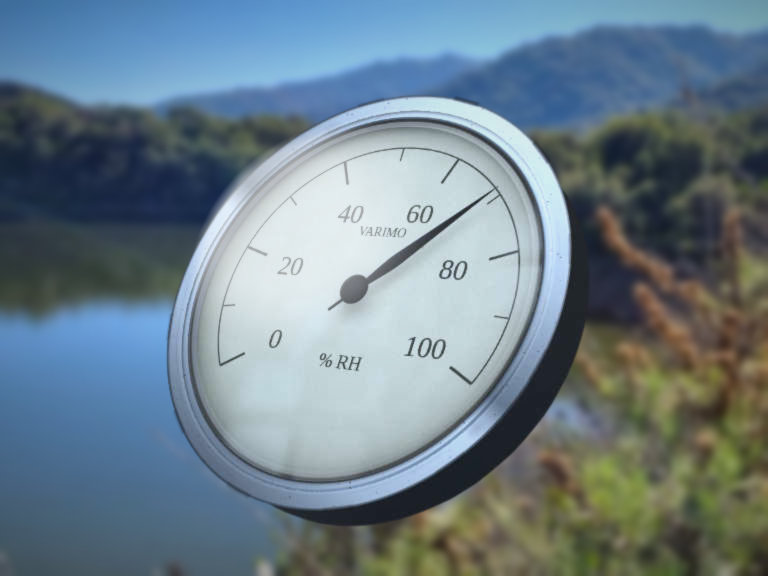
70 %
